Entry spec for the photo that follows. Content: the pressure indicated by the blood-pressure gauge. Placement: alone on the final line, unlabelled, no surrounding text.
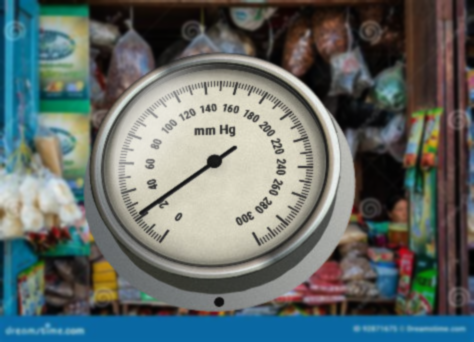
20 mmHg
